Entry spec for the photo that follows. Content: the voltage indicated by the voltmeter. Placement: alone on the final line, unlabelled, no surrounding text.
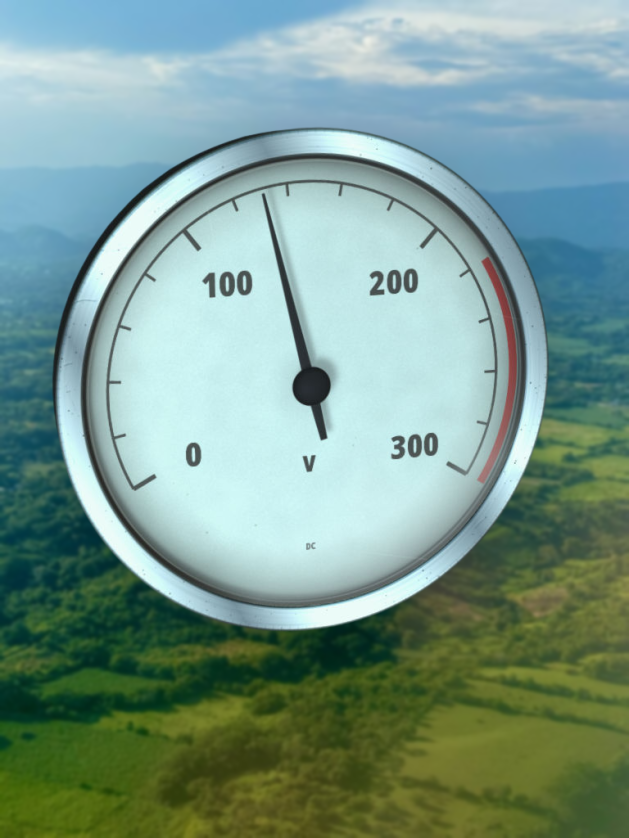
130 V
